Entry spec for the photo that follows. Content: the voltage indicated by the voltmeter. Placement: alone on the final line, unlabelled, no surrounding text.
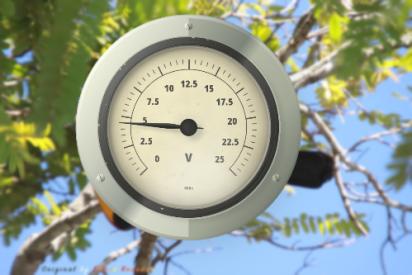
4.5 V
